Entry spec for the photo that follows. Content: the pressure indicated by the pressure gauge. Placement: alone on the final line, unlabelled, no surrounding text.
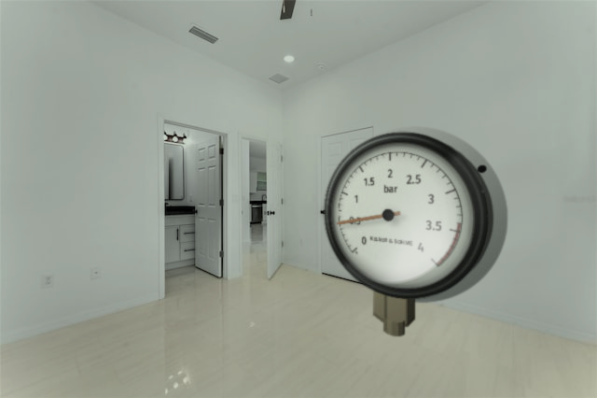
0.5 bar
